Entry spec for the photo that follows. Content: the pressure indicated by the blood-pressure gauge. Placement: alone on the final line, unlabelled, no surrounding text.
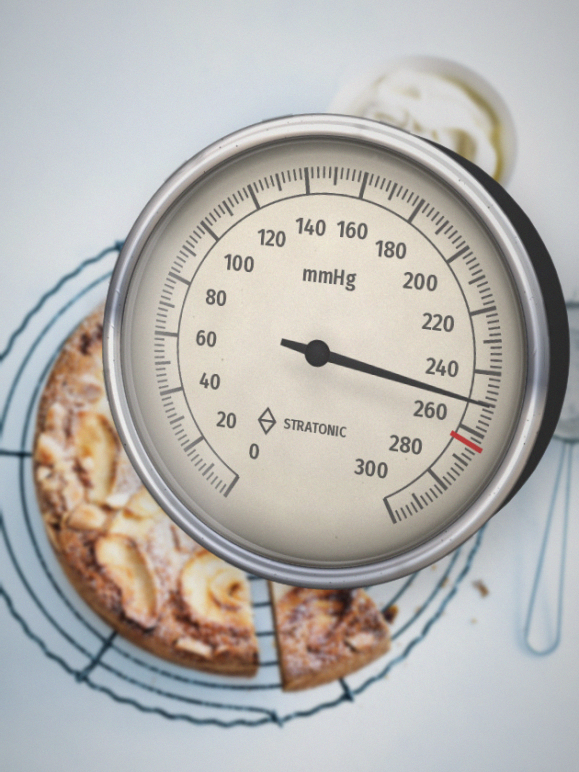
250 mmHg
